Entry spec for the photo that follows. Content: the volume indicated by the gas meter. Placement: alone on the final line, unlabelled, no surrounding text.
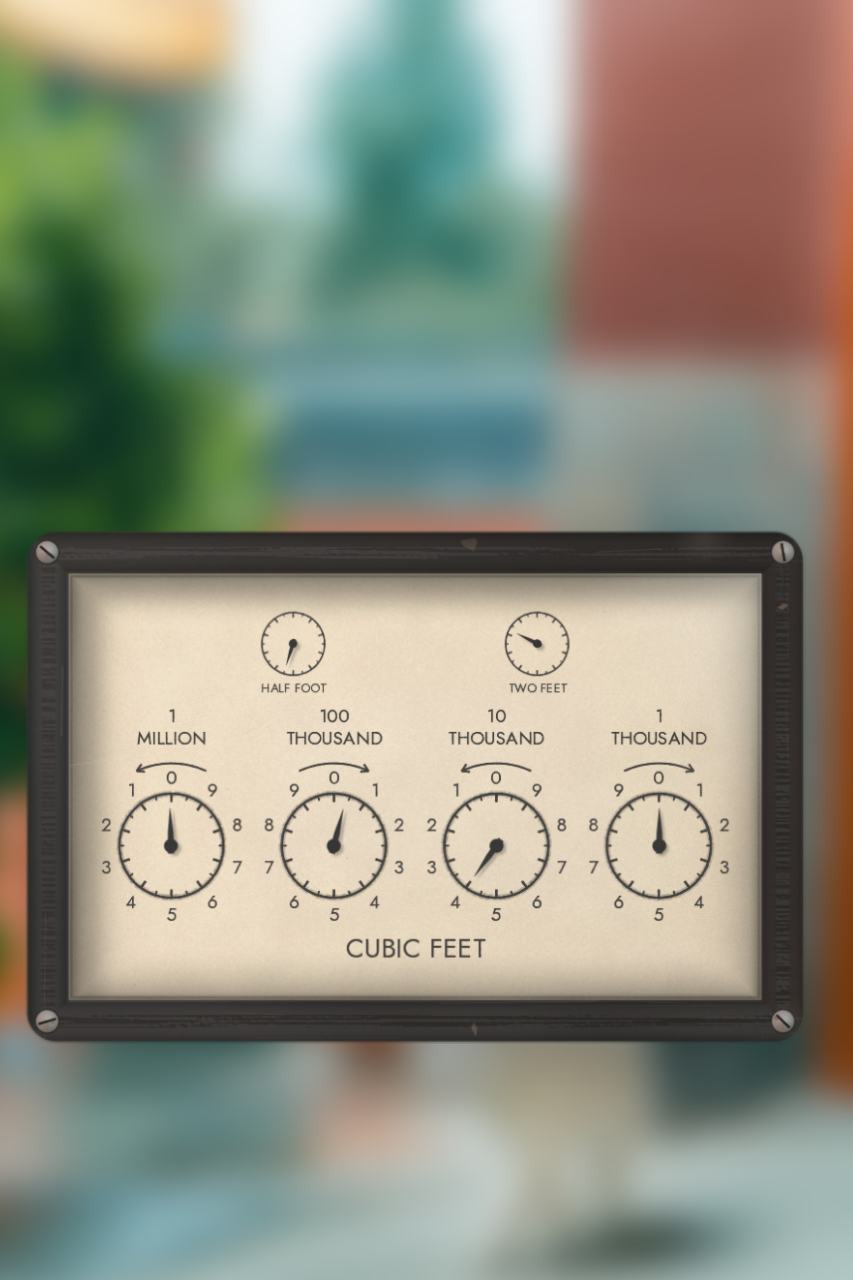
4000 ft³
